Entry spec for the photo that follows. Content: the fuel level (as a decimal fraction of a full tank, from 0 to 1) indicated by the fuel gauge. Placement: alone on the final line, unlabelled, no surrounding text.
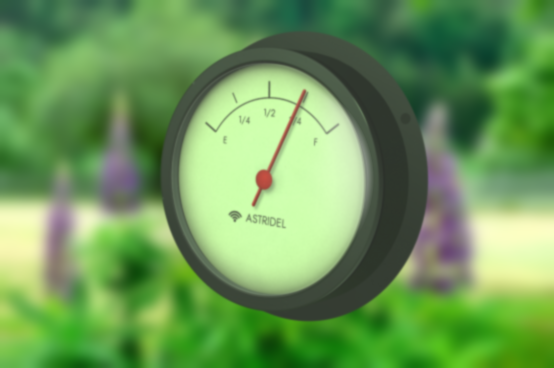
0.75
